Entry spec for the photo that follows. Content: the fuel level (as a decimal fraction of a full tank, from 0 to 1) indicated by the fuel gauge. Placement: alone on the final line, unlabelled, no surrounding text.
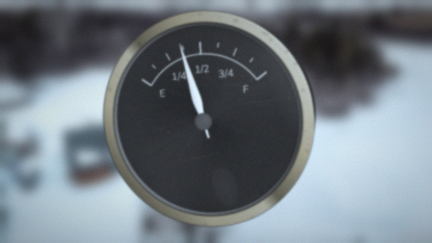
0.375
